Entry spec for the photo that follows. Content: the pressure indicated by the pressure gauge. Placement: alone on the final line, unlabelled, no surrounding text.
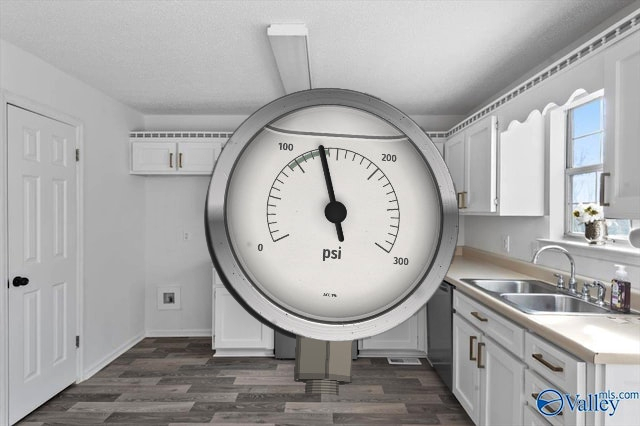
130 psi
